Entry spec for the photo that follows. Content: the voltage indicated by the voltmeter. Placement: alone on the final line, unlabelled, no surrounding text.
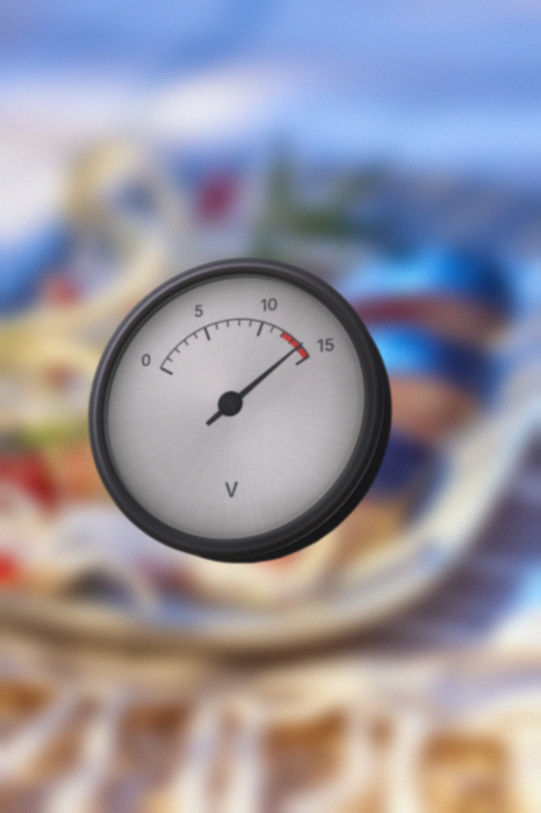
14 V
